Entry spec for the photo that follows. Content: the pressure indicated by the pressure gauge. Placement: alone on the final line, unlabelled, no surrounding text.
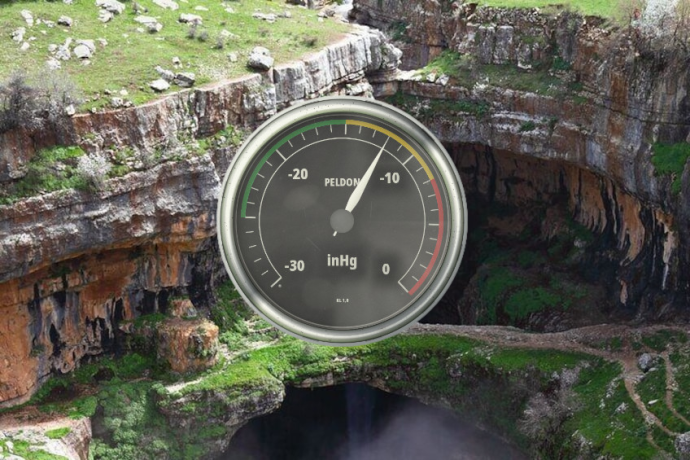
-12 inHg
